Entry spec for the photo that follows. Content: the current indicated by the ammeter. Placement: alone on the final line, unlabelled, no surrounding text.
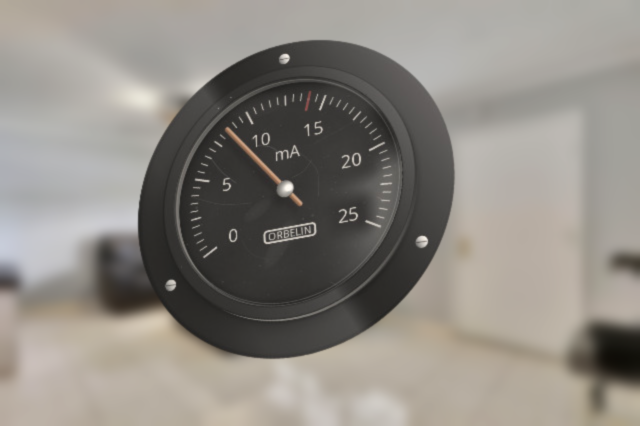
8.5 mA
